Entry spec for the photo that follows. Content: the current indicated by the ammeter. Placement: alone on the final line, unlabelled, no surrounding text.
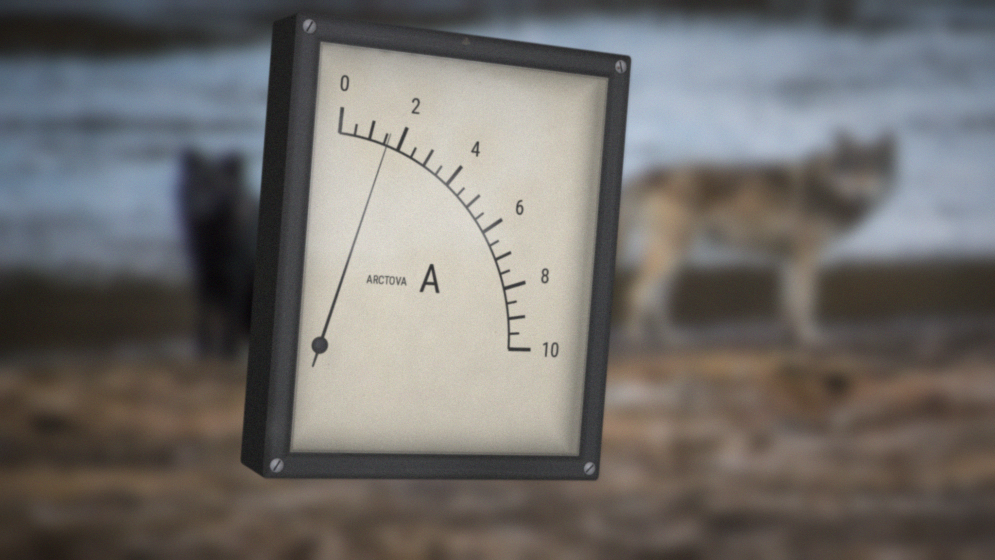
1.5 A
